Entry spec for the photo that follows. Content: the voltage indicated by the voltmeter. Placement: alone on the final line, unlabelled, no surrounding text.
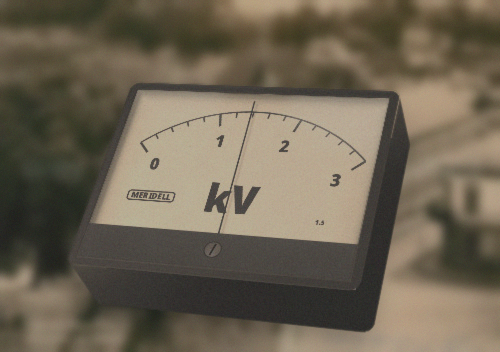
1.4 kV
